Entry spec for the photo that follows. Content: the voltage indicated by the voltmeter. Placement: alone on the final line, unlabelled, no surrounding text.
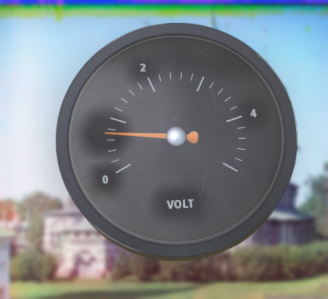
0.7 V
